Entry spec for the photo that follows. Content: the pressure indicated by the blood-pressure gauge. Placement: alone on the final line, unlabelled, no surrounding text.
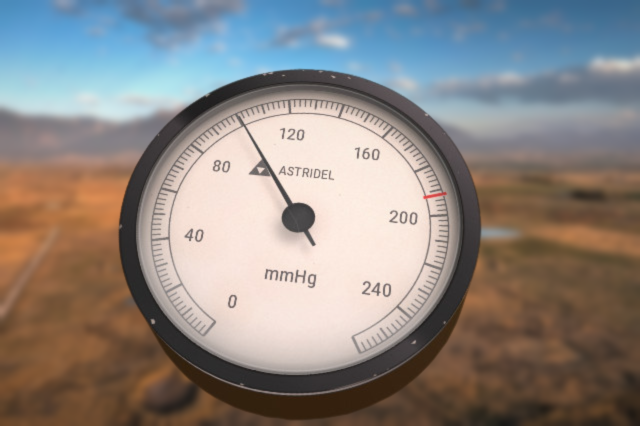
100 mmHg
